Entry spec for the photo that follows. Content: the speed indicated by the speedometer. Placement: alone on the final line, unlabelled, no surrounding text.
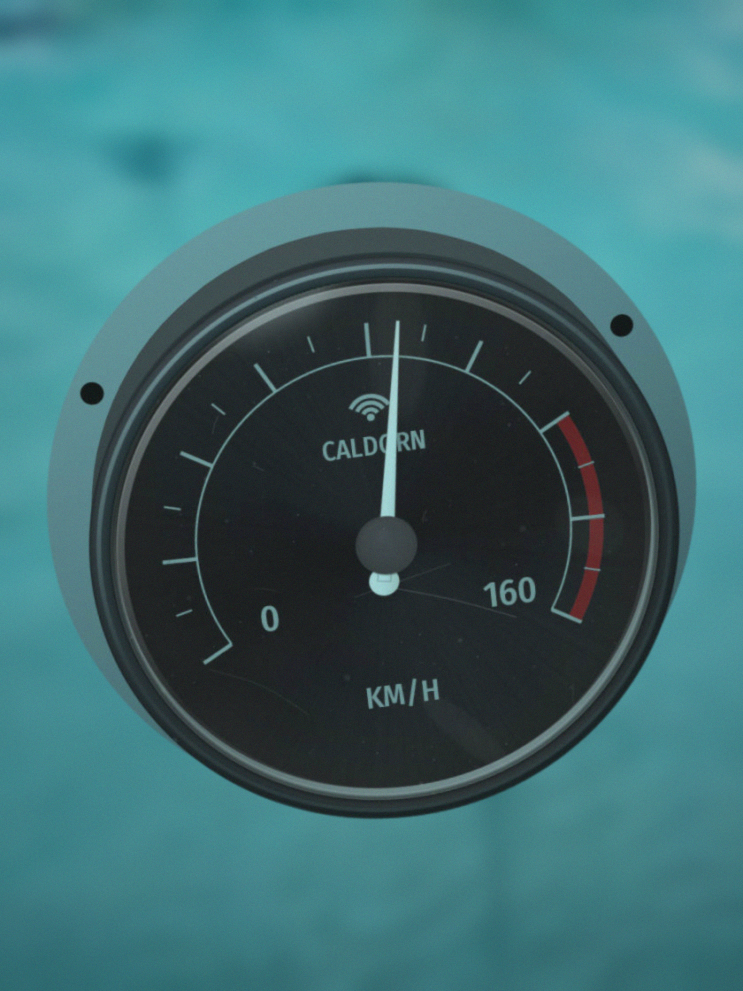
85 km/h
